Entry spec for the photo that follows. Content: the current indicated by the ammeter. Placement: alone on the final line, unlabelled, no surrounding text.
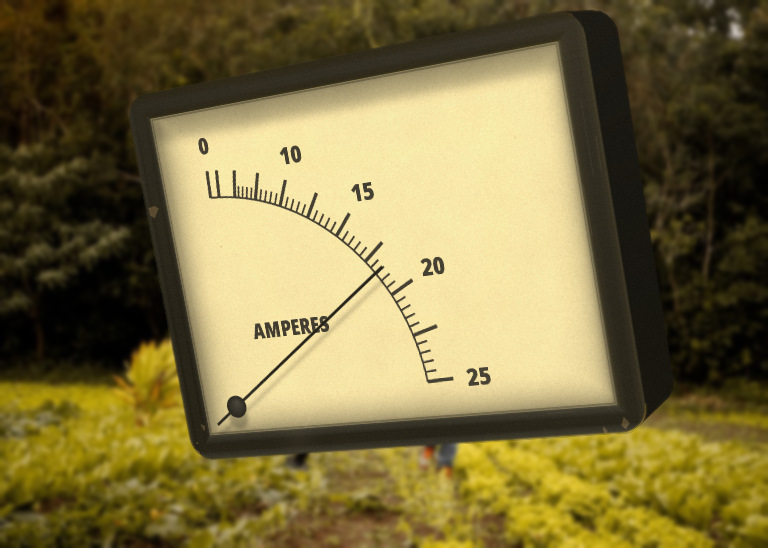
18.5 A
